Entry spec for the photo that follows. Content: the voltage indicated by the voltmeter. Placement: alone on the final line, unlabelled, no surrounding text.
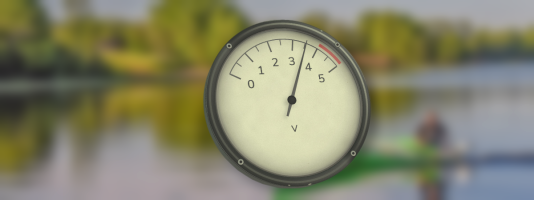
3.5 V
